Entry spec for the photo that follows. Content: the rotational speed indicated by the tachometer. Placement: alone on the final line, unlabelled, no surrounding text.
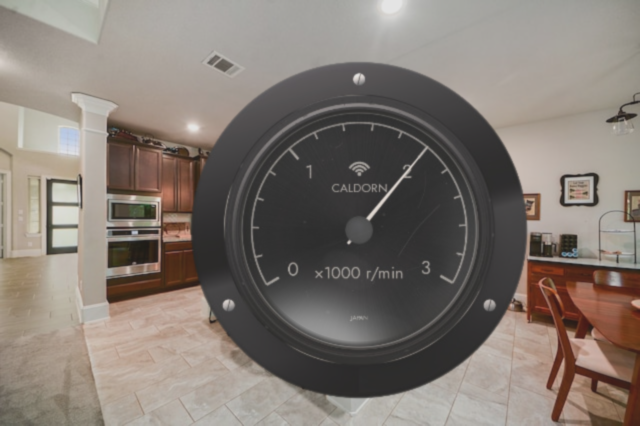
2000 rpm
